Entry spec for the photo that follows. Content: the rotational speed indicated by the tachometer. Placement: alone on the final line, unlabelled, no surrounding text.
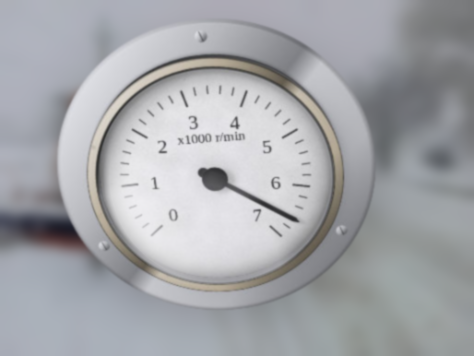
6600 rpm
